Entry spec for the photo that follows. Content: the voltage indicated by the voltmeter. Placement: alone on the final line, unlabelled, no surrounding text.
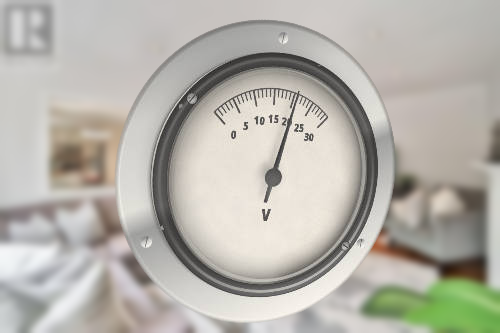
20 V
